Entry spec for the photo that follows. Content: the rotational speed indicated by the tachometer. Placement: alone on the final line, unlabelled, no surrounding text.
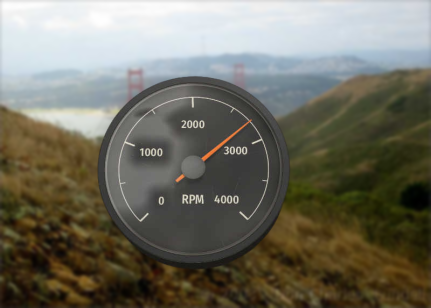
2750 rpm
